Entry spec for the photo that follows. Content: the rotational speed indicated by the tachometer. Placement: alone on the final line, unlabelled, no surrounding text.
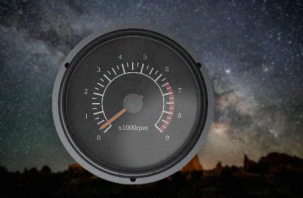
250 rpm
